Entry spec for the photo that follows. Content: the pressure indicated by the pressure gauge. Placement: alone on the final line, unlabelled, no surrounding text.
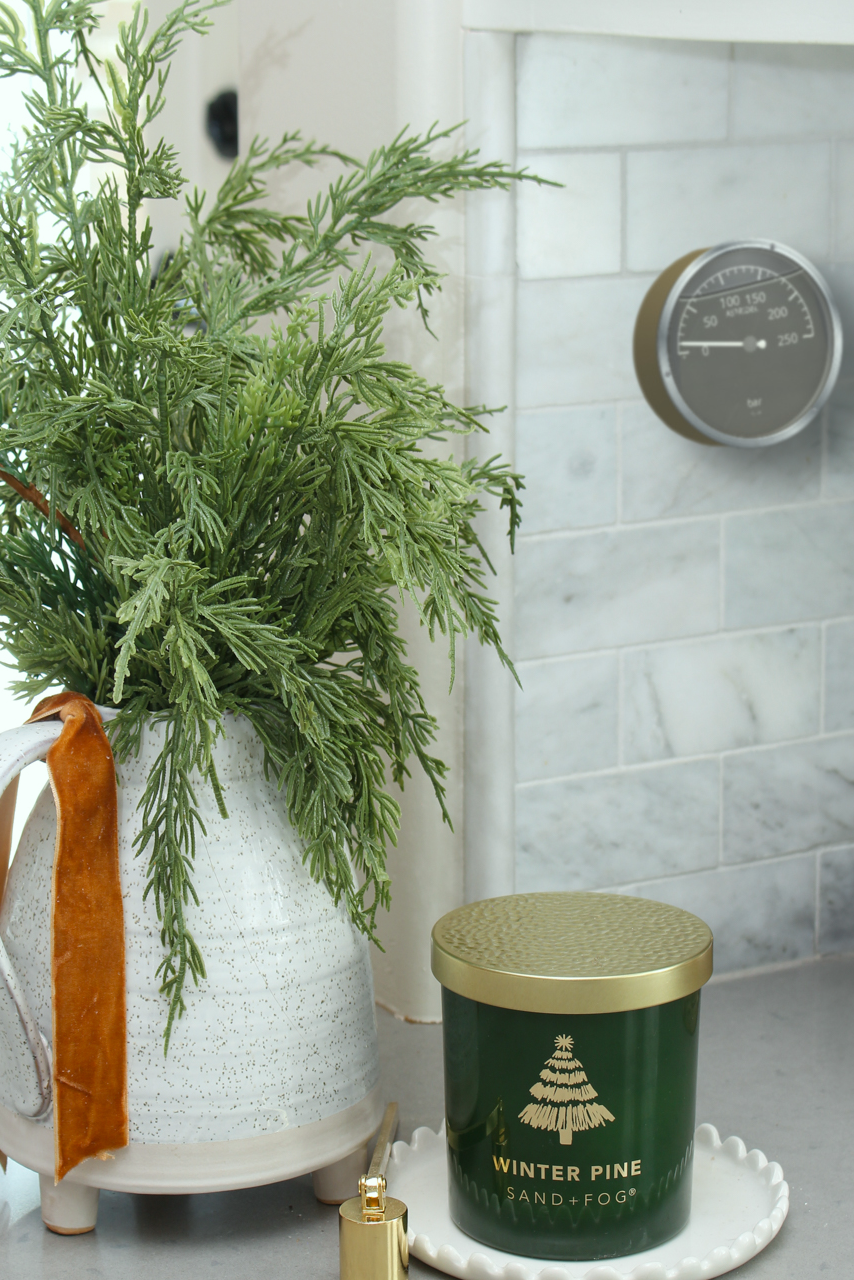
10 bar
